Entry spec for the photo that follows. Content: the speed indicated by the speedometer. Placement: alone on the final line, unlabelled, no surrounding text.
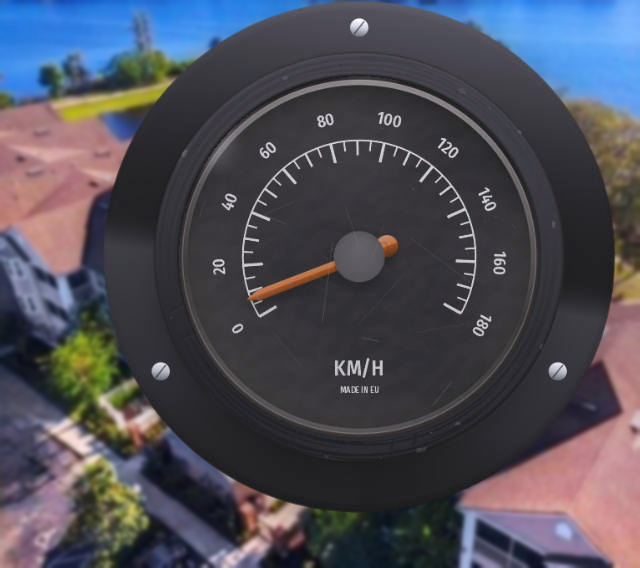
7.5 km/h
